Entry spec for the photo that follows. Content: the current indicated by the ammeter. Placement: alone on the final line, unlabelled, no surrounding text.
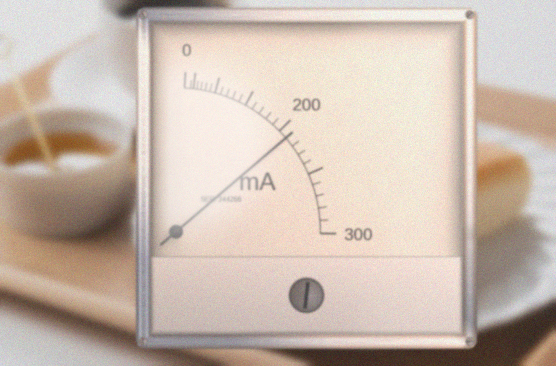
210 mA
